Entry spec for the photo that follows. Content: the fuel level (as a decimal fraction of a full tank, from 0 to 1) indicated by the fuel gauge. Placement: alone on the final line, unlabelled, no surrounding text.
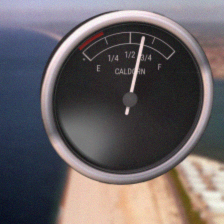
0.625
